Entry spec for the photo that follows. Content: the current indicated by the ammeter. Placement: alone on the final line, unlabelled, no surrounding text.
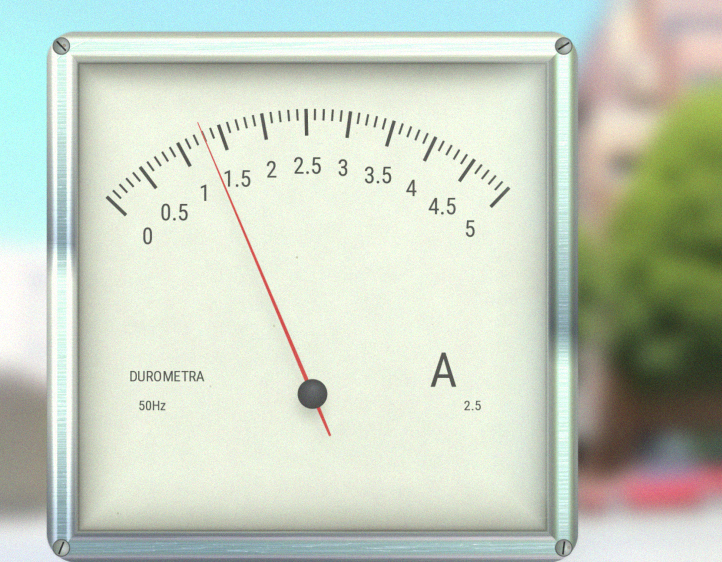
1.3 A
